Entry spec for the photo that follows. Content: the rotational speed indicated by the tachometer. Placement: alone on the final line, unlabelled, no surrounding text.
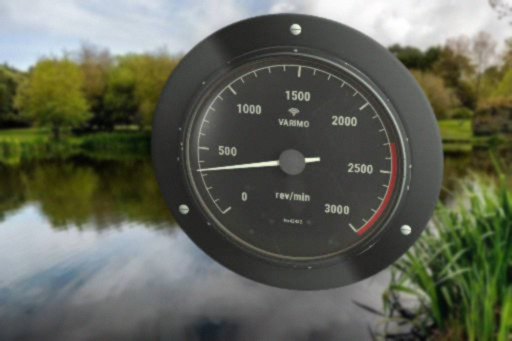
350 rpm
